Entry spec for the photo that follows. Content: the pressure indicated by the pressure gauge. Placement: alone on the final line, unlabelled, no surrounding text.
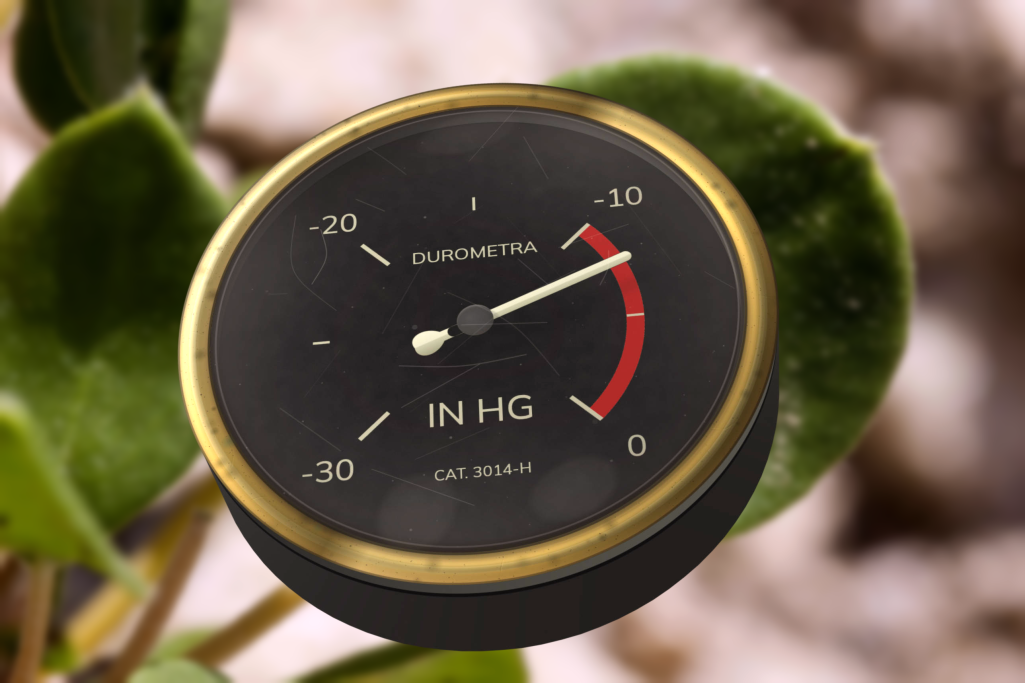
-7.5 inHg
